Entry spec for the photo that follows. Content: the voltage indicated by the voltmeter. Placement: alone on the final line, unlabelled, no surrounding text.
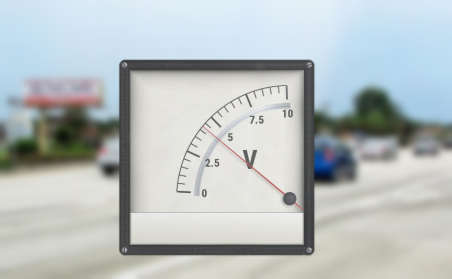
4.25 V
